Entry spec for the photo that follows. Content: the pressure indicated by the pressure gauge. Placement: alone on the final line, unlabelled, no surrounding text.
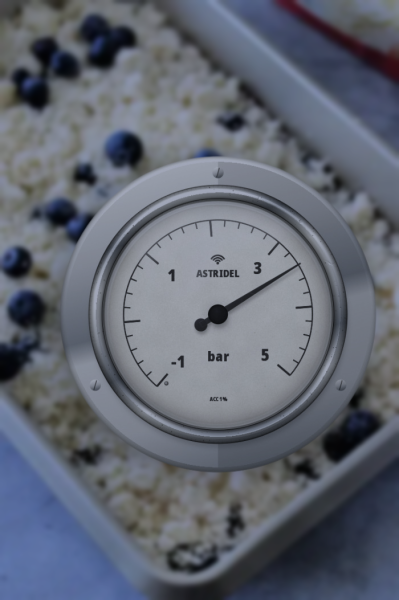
3.4 bar
